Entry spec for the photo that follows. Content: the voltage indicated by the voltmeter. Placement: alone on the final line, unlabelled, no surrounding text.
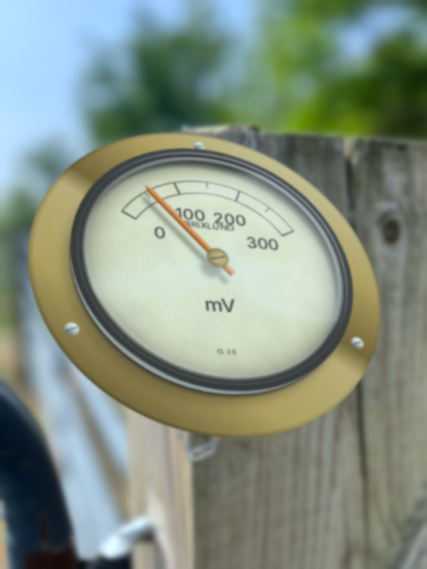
50 mV
